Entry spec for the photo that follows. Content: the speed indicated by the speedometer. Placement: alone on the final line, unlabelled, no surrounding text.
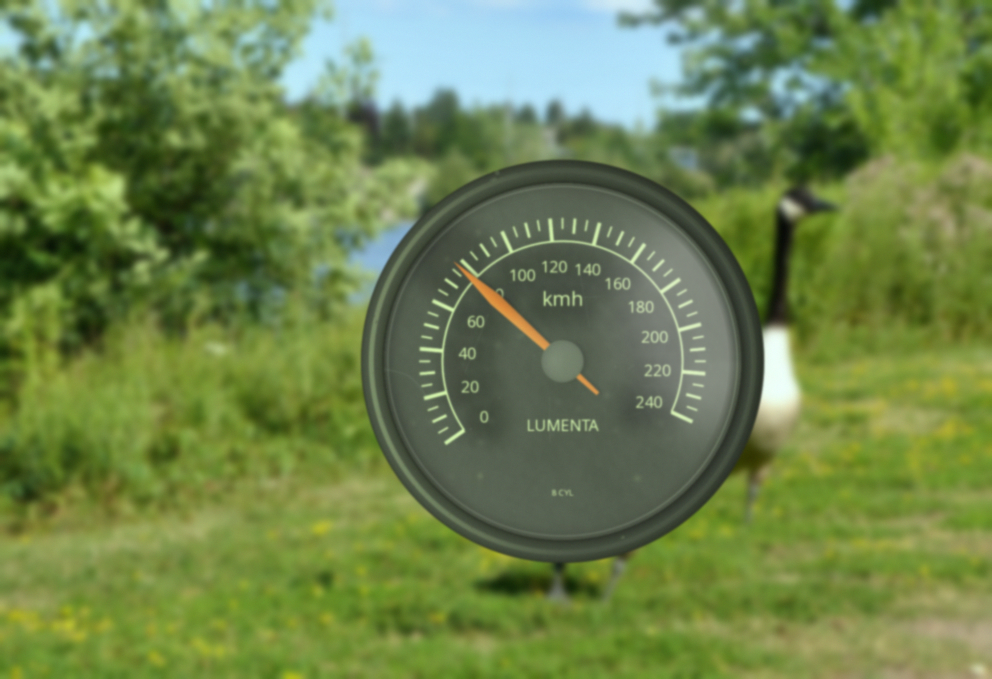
77.5 km/h
